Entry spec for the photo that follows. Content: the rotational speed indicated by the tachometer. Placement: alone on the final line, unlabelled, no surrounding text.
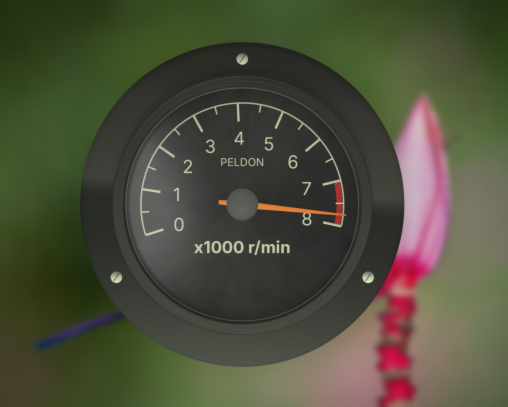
7750 rpm
